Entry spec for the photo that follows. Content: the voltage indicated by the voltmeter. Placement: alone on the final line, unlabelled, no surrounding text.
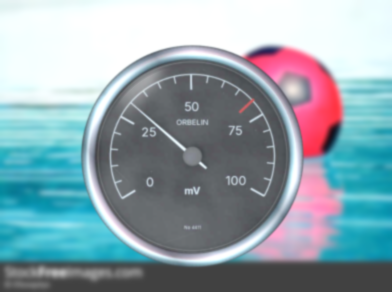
30 mV
